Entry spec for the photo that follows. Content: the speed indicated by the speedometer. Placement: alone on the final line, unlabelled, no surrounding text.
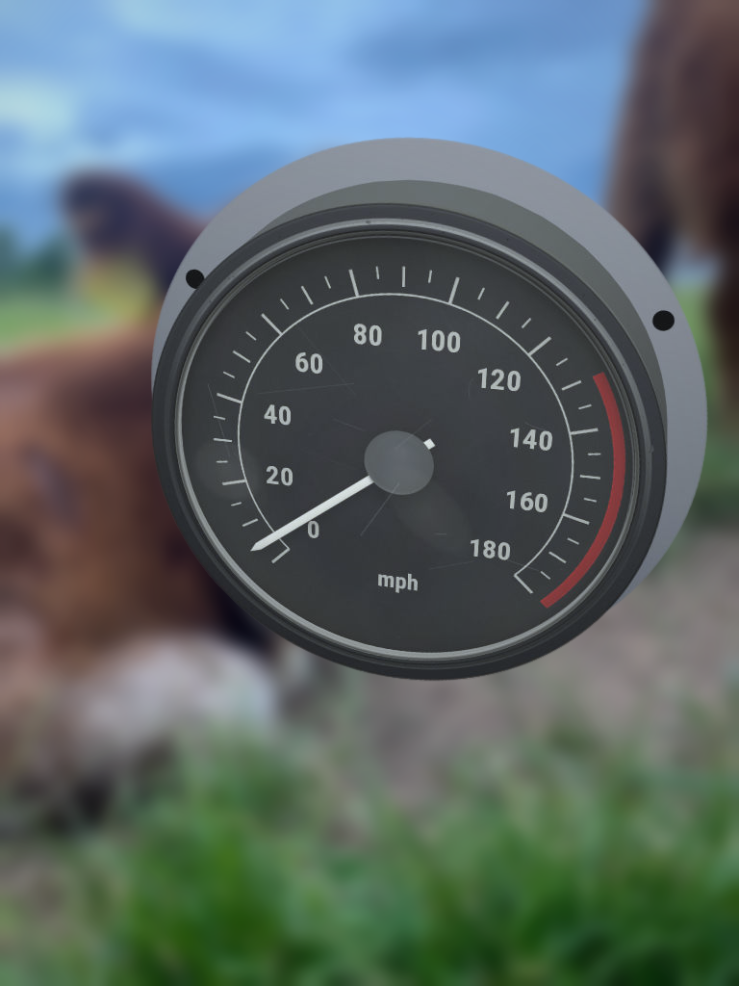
5 mph
